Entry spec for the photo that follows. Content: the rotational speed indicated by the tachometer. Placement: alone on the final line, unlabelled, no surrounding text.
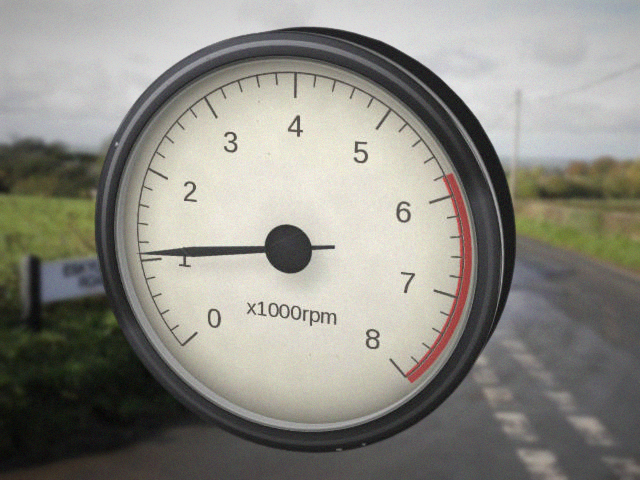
1100 rpm
